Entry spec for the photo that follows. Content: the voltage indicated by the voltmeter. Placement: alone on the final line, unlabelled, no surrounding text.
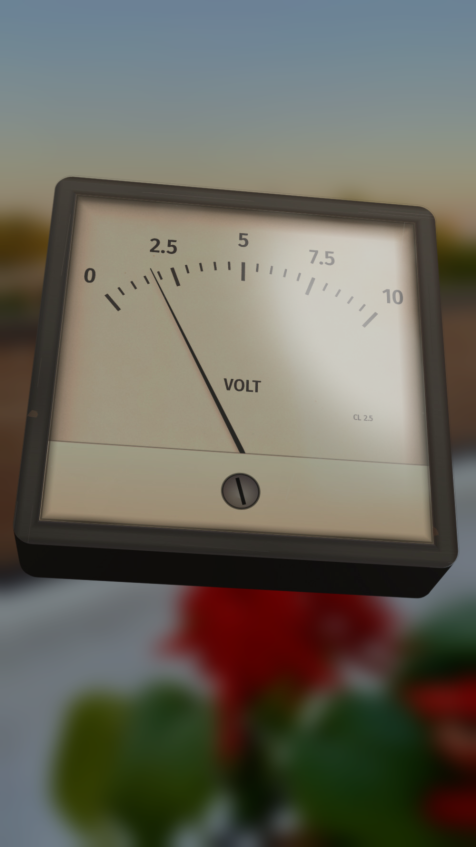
1.75 V
